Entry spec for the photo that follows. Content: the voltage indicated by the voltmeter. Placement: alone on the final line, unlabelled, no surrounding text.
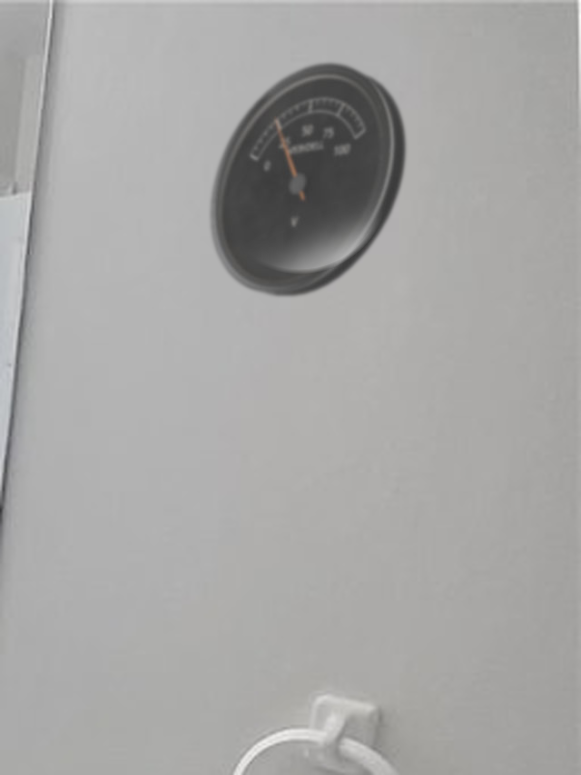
25 V
